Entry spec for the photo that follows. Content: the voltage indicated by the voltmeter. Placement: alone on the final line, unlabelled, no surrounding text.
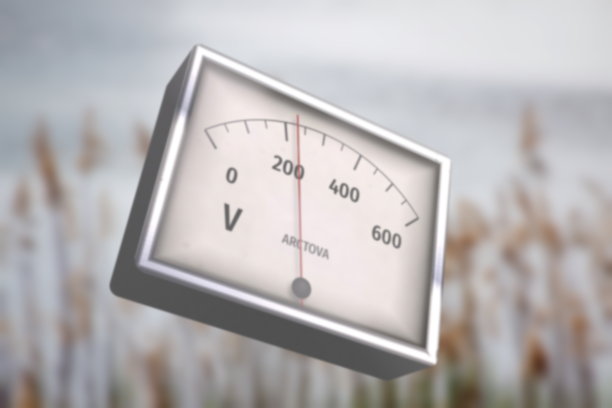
225 V
